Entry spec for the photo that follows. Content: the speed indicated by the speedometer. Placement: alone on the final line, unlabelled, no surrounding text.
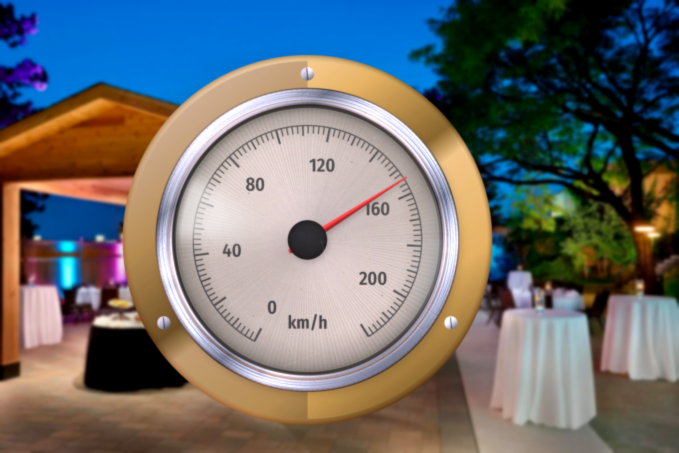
154 km/h
